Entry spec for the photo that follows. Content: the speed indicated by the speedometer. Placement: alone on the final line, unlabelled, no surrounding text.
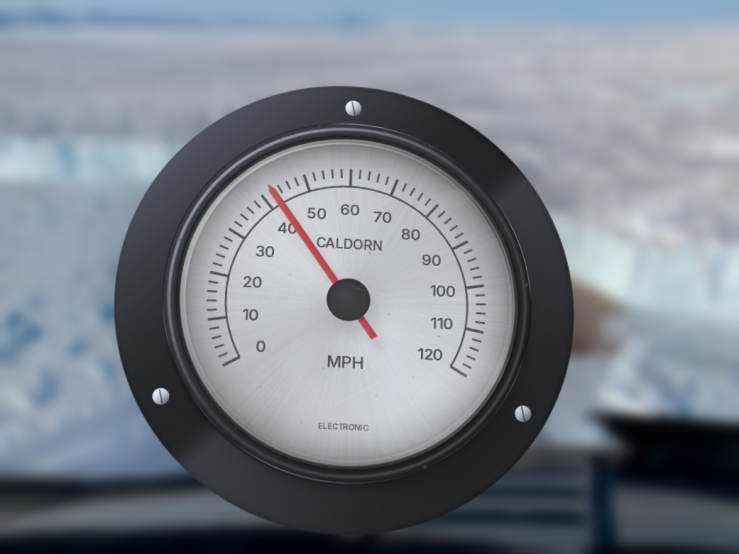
42 mph
